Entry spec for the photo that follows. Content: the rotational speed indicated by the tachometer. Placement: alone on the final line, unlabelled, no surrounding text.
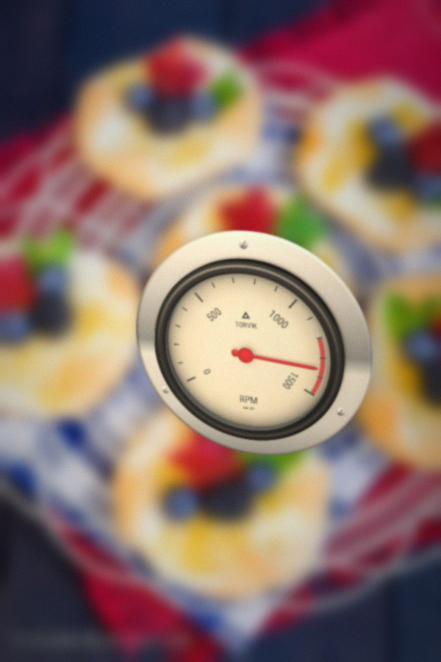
1350 rpm
